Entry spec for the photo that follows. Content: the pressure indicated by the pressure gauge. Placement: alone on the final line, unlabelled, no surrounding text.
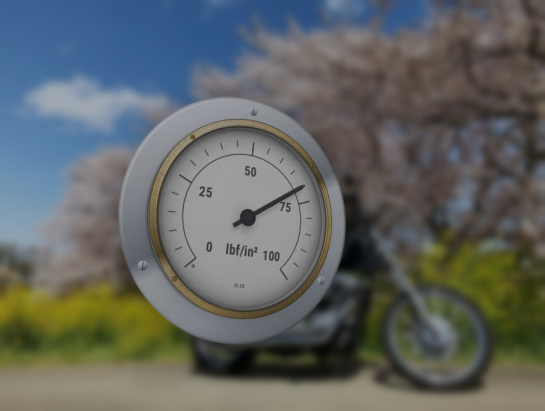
70 psi
